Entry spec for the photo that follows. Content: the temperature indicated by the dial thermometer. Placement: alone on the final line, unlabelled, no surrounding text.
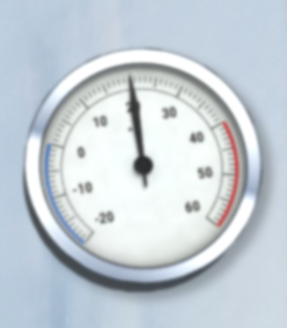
20 °C
